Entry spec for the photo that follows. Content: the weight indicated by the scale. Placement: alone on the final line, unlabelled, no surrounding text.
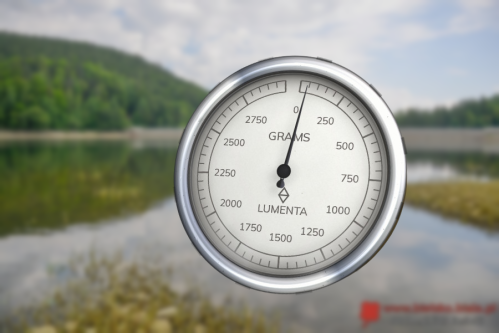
50 g
